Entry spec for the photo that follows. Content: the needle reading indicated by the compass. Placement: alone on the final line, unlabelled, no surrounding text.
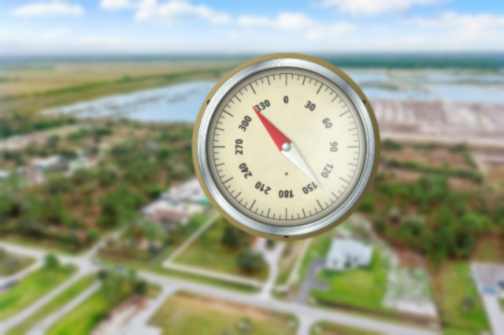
320 °
